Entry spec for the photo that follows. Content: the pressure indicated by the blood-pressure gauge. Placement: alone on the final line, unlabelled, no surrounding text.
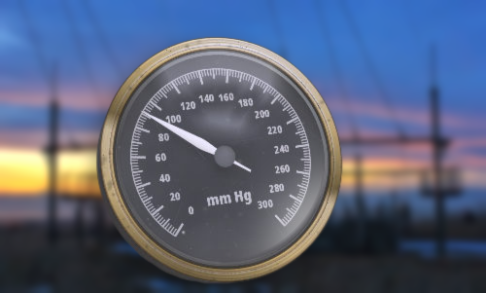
90 mmHg
